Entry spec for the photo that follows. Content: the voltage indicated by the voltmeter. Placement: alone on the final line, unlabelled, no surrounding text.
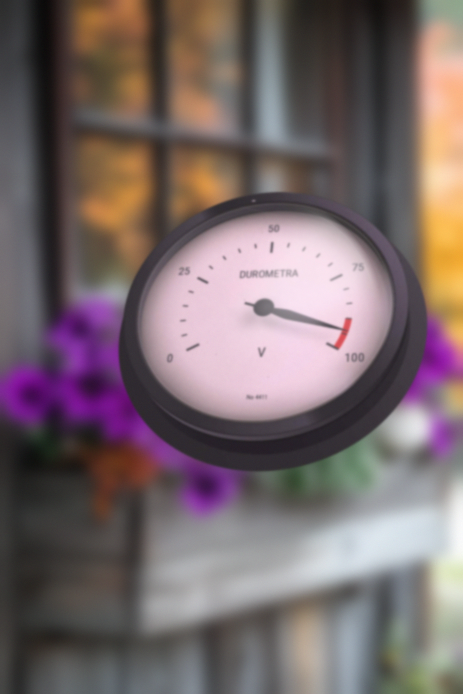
95 V
